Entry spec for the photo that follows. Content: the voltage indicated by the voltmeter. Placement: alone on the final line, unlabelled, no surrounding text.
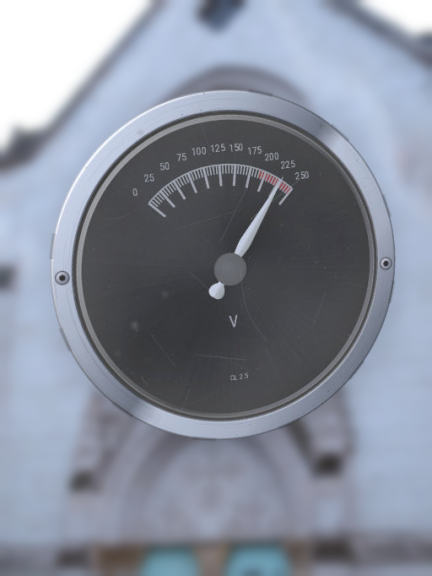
225 V
